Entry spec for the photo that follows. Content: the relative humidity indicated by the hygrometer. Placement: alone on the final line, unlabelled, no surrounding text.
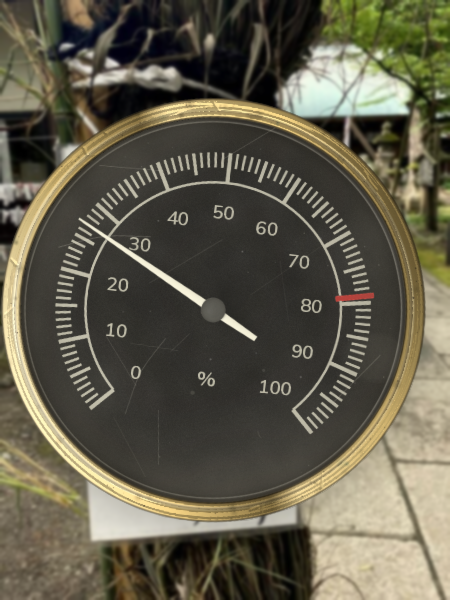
27 %
